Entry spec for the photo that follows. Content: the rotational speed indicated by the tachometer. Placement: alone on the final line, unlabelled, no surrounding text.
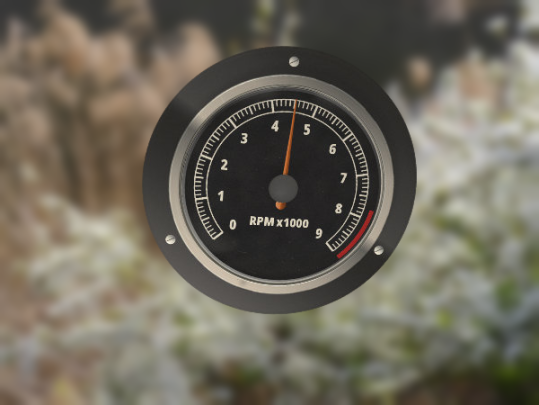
4500 rpm
